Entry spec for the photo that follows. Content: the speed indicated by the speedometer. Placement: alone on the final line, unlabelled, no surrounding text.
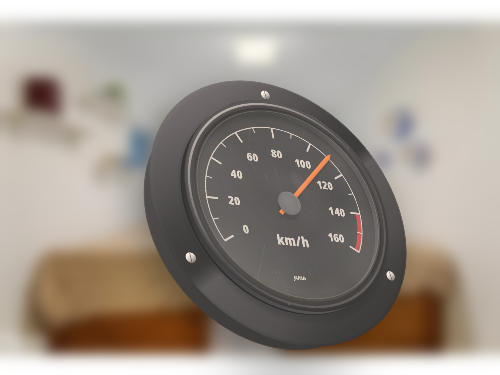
110 km/h
